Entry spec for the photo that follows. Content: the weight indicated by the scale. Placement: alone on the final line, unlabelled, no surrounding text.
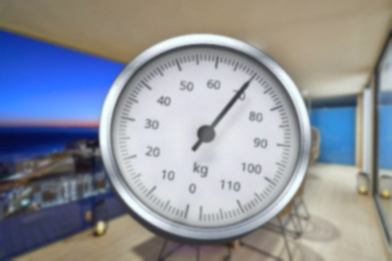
70 kg
